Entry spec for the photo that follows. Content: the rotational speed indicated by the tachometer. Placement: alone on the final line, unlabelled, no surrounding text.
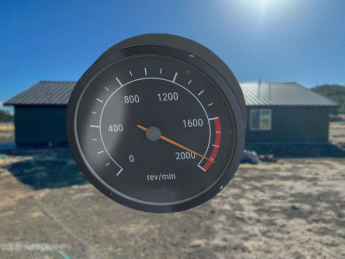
1900 rpm
